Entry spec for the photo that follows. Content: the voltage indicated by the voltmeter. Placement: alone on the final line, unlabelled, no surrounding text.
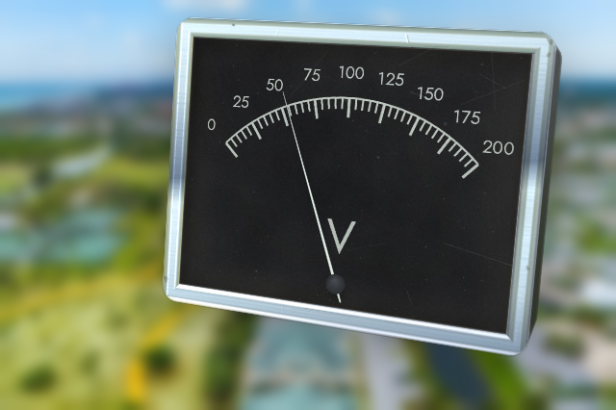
55 V
